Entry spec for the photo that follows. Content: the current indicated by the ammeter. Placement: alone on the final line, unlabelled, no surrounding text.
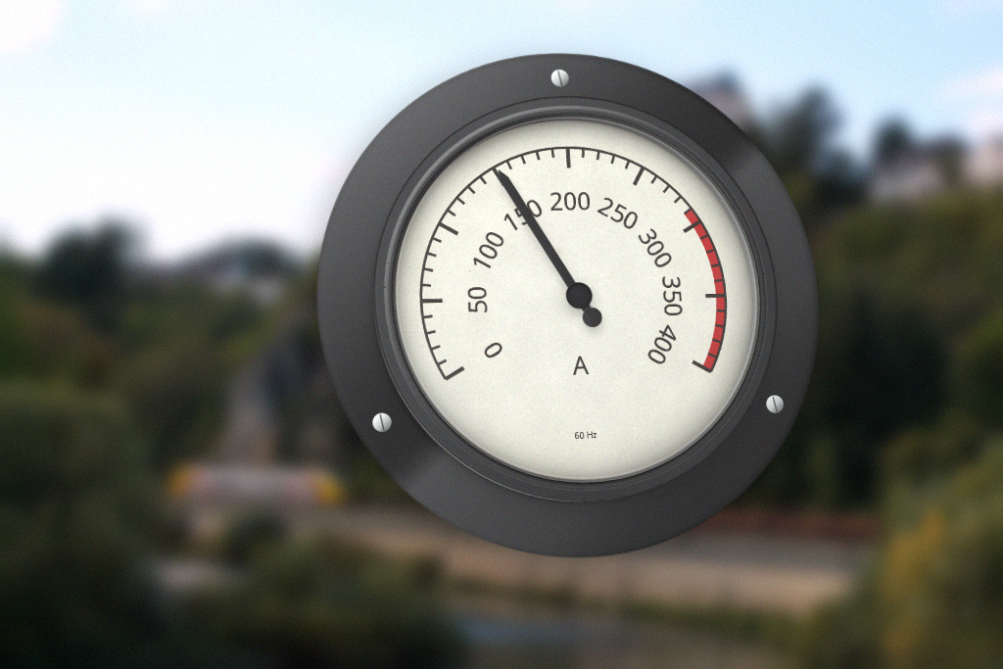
150 A
